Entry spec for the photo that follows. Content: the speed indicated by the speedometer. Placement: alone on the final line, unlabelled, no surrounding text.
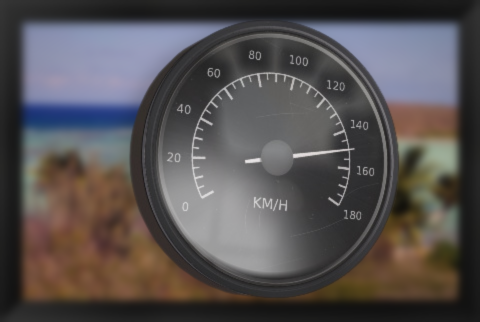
150 km/h
